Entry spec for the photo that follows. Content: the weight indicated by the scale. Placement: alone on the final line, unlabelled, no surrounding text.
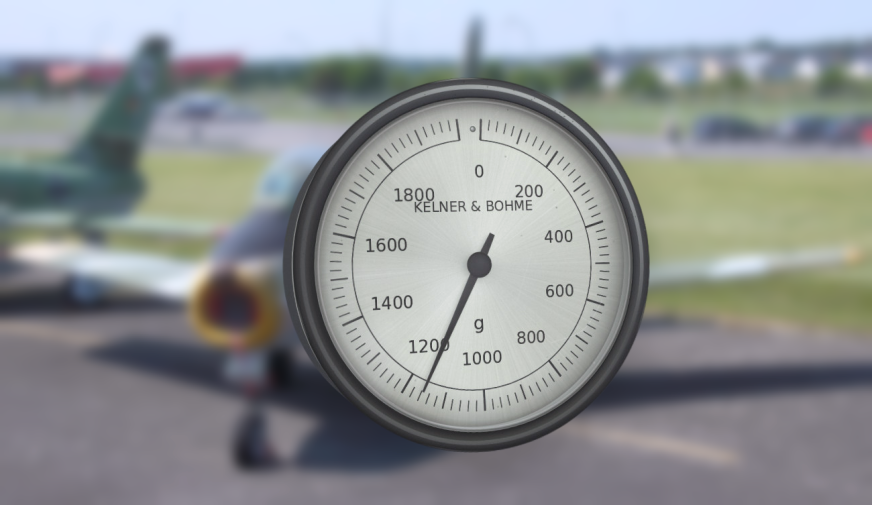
1160 g
